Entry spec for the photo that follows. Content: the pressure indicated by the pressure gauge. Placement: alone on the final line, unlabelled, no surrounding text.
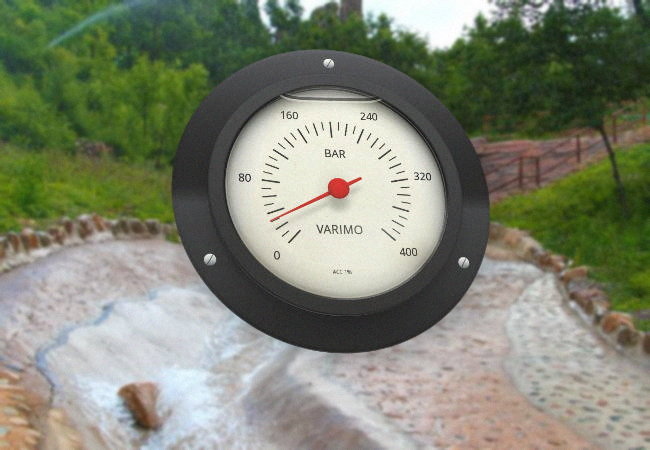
30 bar
